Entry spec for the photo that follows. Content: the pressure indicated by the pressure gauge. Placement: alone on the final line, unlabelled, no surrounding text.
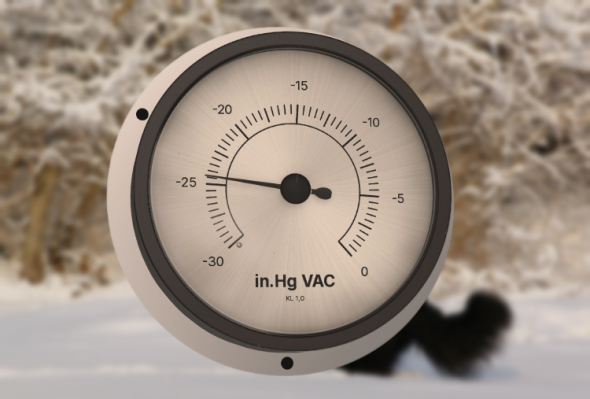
-24.5 inHg
